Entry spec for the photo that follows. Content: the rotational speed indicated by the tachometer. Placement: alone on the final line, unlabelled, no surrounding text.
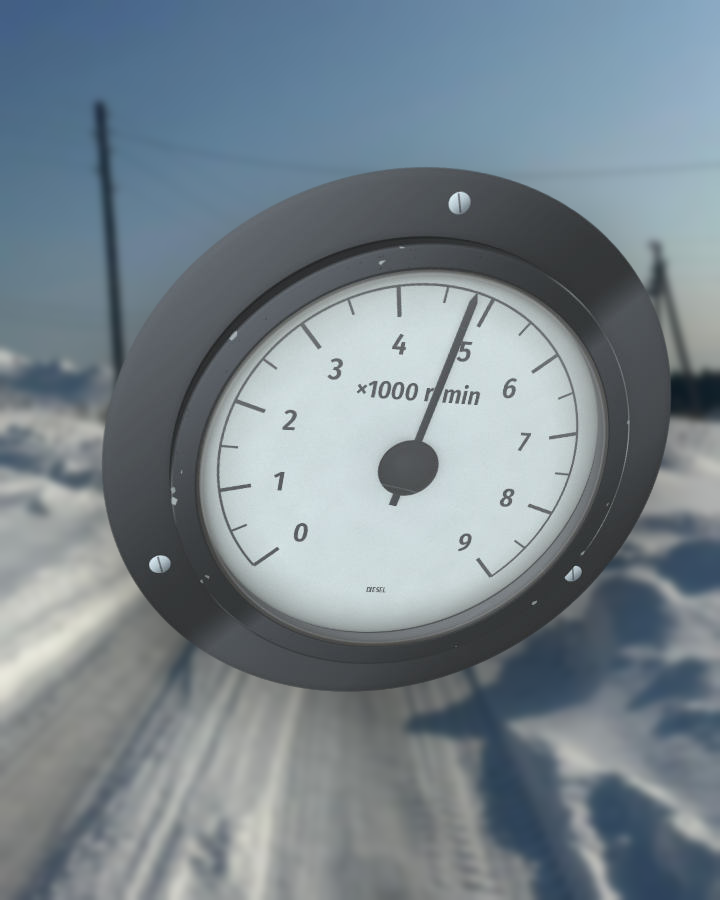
4750 rpm
